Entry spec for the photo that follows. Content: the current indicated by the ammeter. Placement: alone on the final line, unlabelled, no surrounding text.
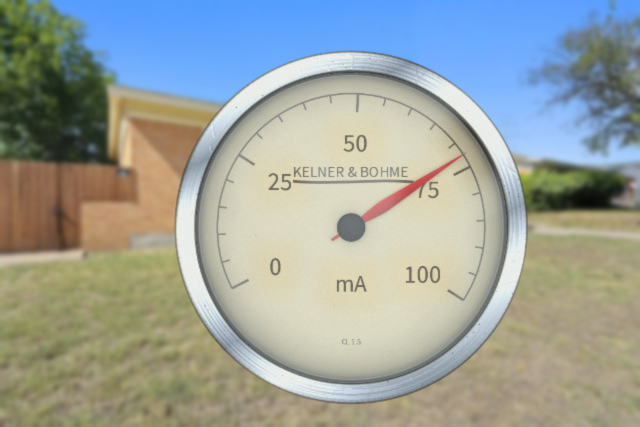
72.5 mA
